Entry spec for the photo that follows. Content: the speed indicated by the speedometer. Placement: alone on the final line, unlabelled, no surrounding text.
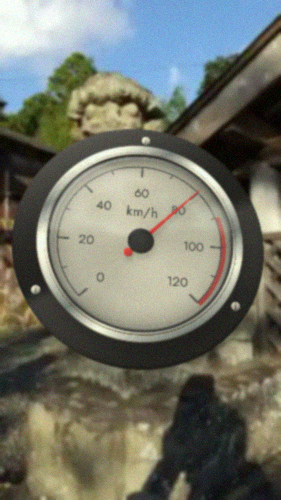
80 km/h
